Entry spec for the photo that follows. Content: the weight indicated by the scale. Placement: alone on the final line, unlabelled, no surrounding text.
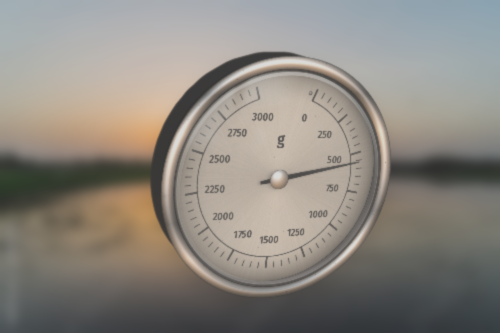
550 g
